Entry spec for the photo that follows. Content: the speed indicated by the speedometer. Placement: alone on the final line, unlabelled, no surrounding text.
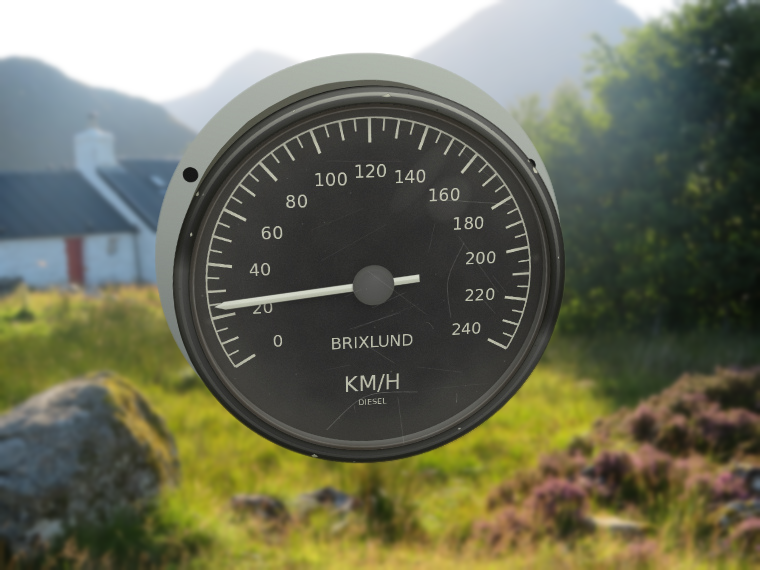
25 km/h
